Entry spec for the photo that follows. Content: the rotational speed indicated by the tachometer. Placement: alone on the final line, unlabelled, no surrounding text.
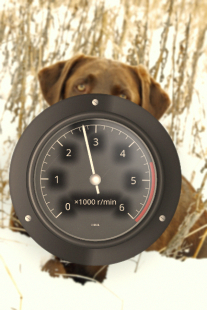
2700 rpm
